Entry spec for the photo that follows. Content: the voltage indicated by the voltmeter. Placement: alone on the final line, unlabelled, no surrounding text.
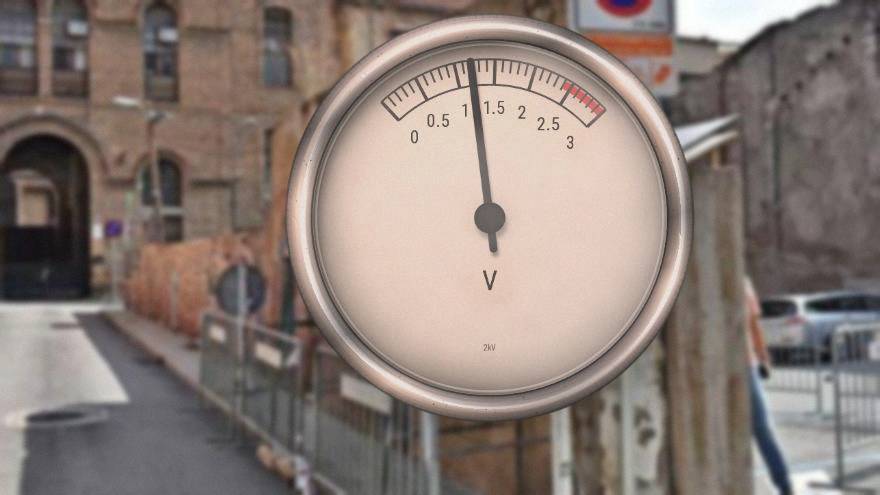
1.2 V
